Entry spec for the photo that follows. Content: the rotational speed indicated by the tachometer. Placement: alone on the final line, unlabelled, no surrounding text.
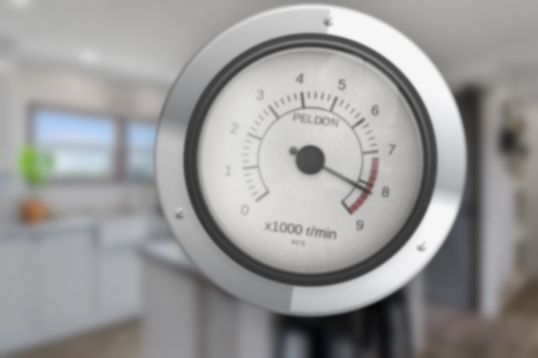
8200 rpm
